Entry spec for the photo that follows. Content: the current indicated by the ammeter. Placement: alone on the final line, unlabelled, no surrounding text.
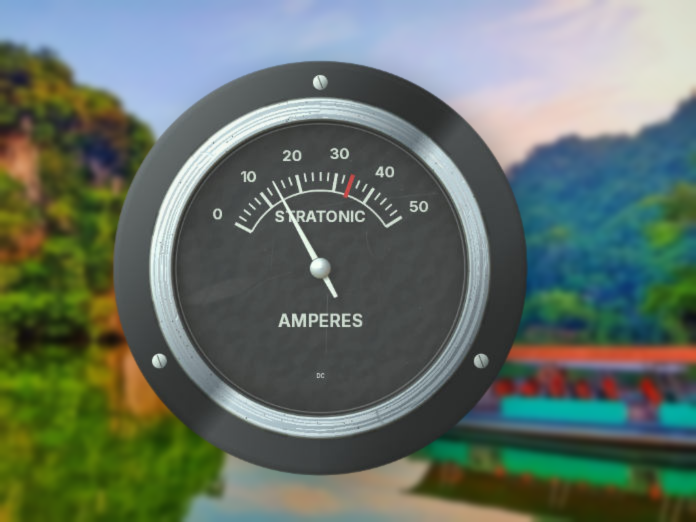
14 A
